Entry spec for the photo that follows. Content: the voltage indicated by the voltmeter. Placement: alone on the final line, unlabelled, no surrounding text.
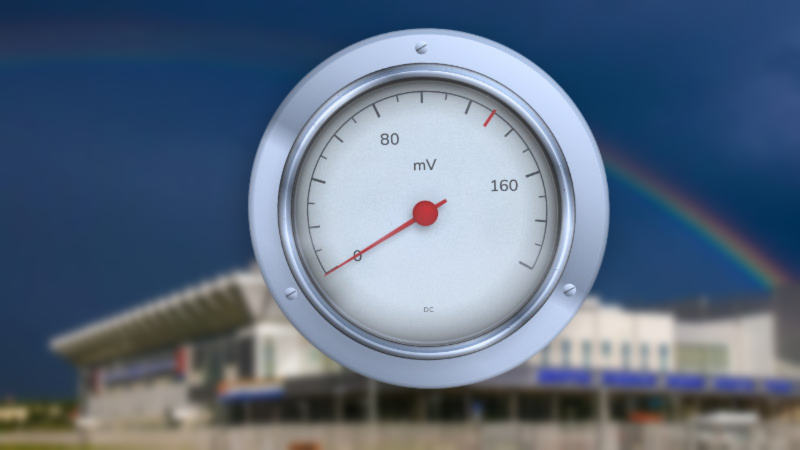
0 mV
